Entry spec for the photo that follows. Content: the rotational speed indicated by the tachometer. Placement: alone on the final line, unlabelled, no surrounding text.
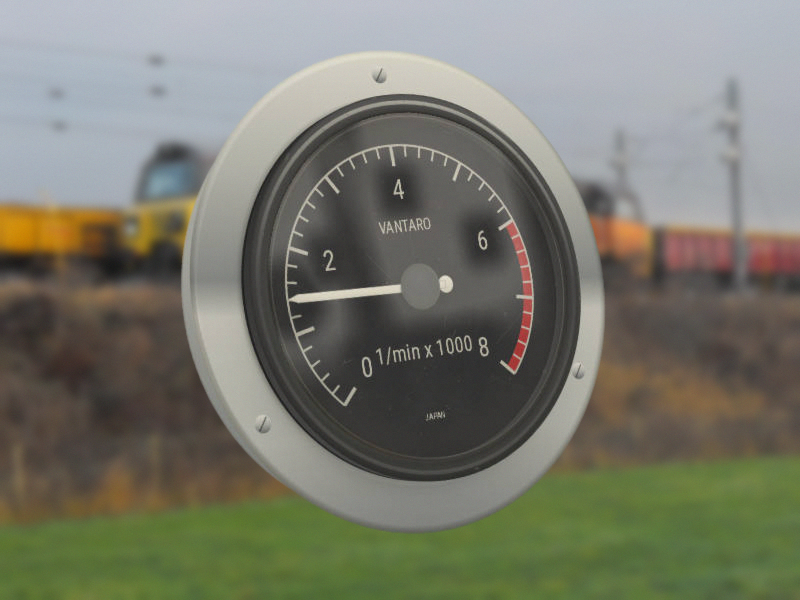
1400 rpm
